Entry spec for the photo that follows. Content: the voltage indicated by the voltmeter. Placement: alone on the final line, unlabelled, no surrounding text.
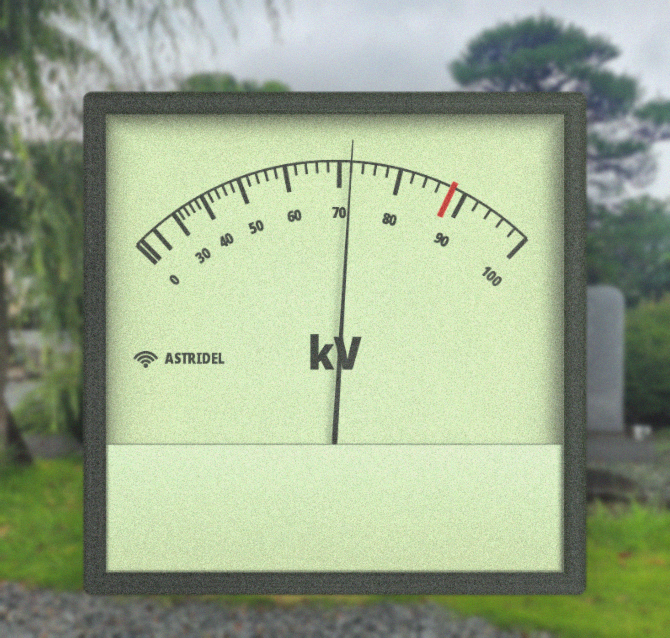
72 kV
